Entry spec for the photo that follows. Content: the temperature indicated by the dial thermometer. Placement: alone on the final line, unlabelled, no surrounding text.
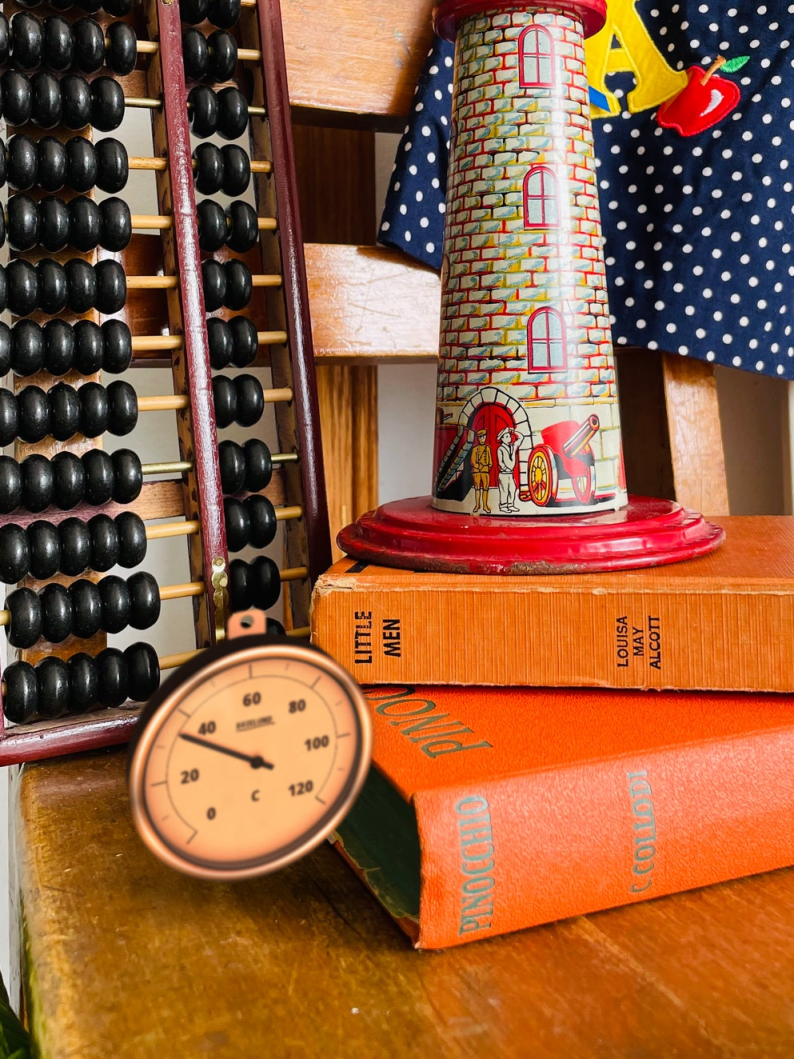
35 °C
